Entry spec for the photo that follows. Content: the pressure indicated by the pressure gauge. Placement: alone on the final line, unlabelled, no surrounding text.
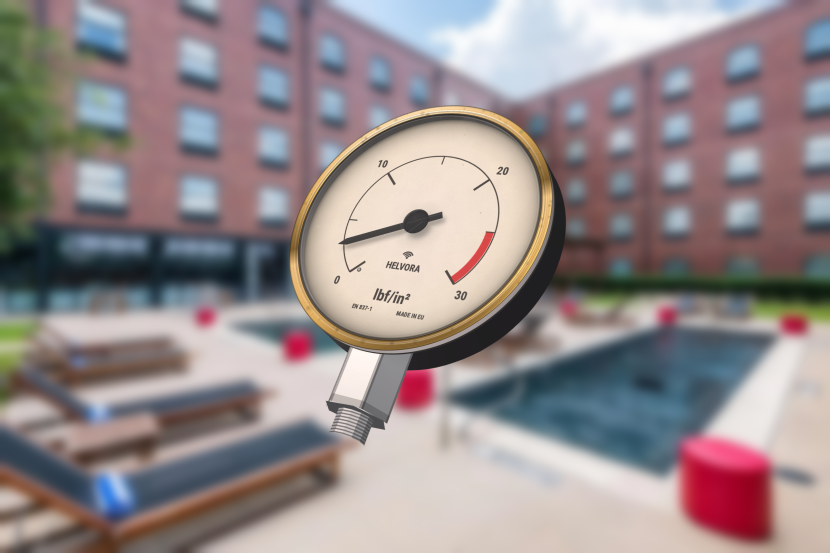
2.5 psi
